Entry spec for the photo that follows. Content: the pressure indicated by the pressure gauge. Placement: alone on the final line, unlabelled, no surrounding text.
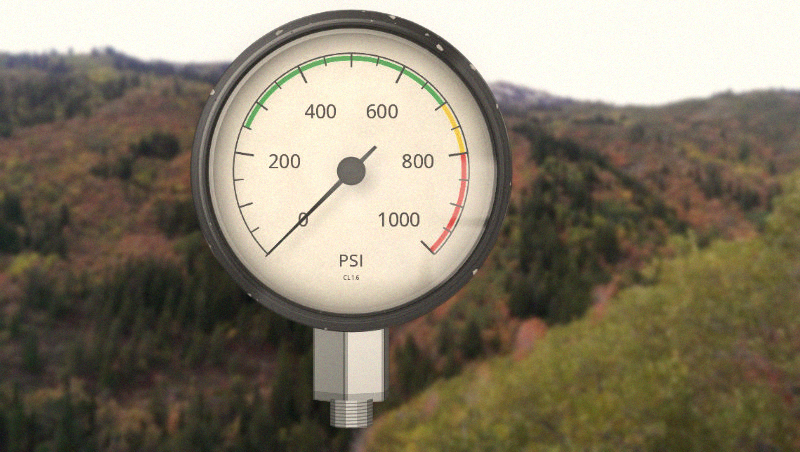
0 psi
